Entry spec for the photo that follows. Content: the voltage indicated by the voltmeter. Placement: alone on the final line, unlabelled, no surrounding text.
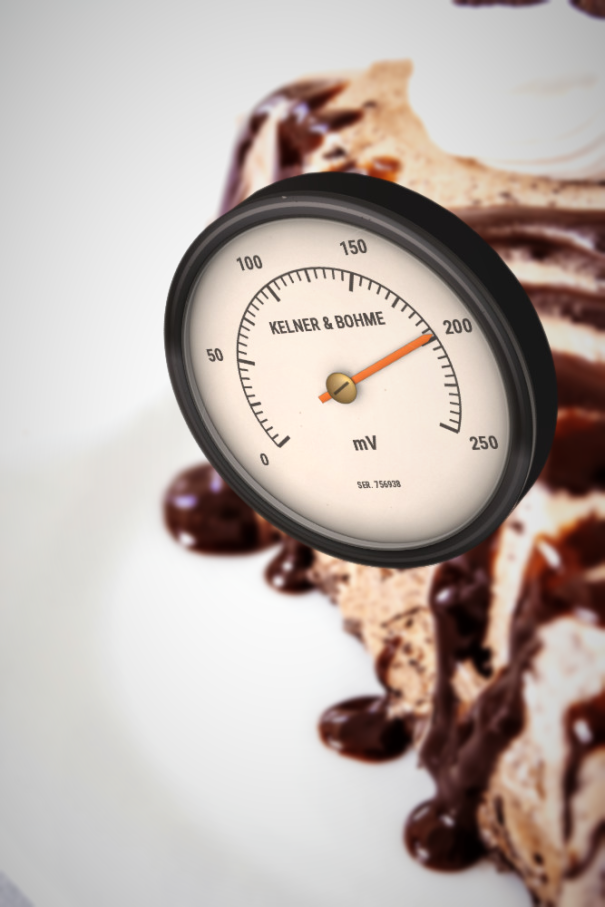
197.5 mV
